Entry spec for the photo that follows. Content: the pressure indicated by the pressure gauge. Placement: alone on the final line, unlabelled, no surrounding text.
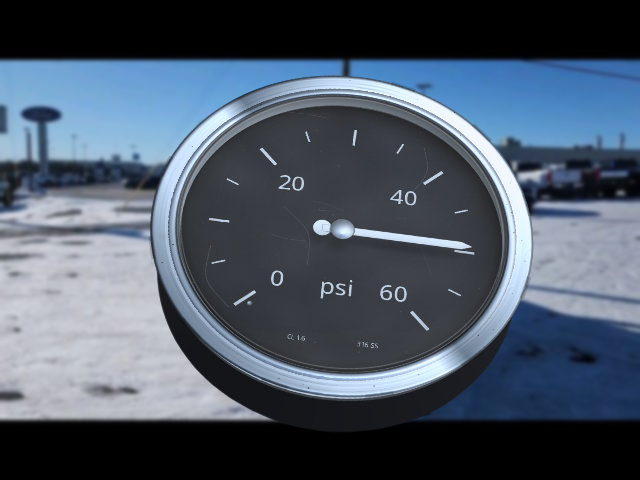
50 psi
